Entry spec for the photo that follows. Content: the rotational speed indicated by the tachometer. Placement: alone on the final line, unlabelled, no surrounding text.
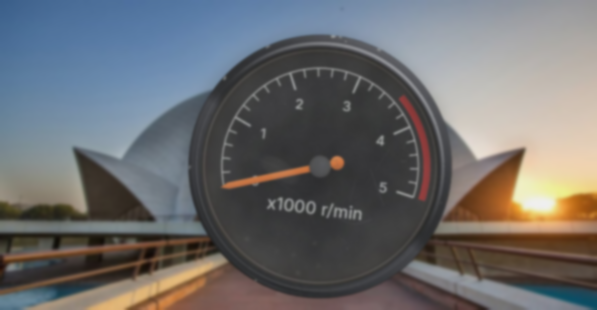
0 rpm
